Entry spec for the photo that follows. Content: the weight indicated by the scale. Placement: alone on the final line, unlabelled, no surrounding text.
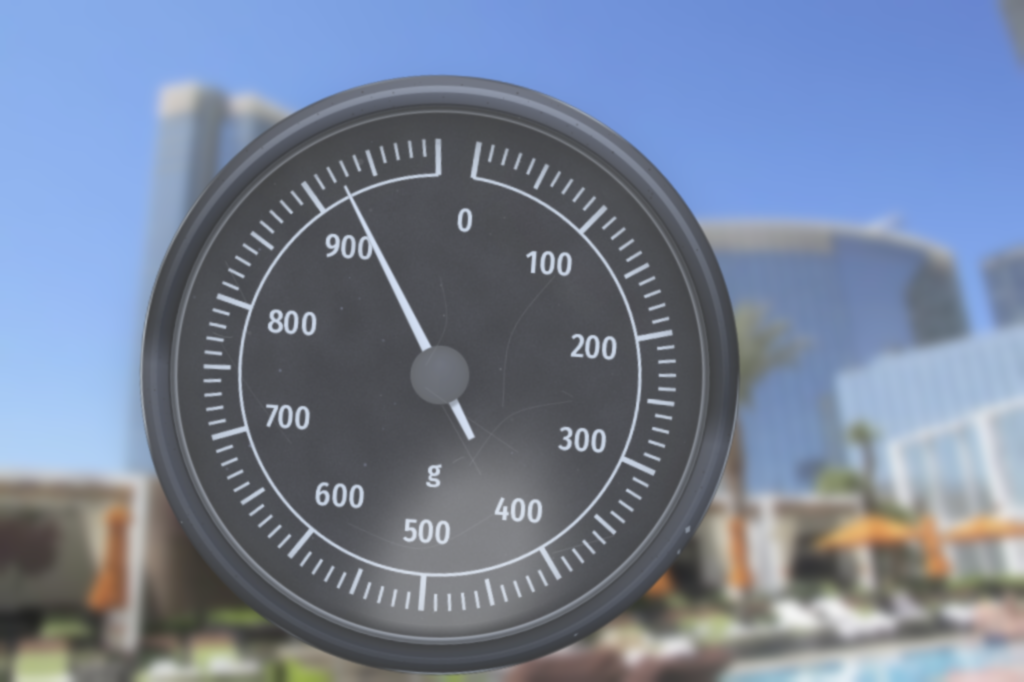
925 g
